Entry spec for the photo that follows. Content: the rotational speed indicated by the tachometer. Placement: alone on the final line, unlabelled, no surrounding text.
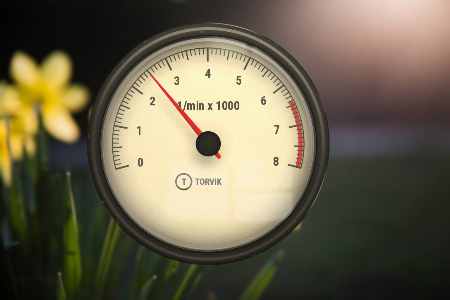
2500 rpm
